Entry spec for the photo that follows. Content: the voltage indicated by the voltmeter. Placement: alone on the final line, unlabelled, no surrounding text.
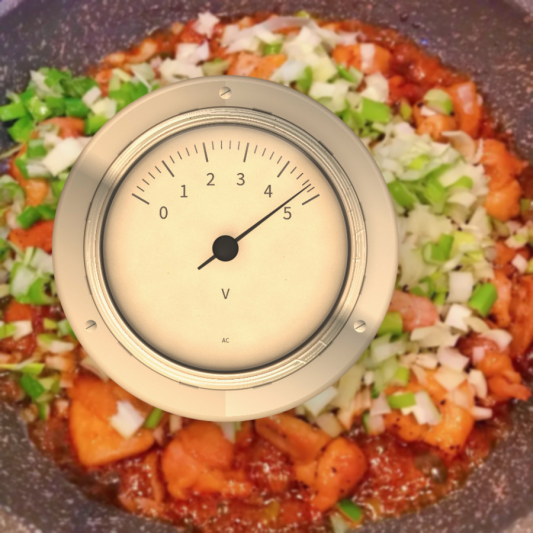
4.7 V
